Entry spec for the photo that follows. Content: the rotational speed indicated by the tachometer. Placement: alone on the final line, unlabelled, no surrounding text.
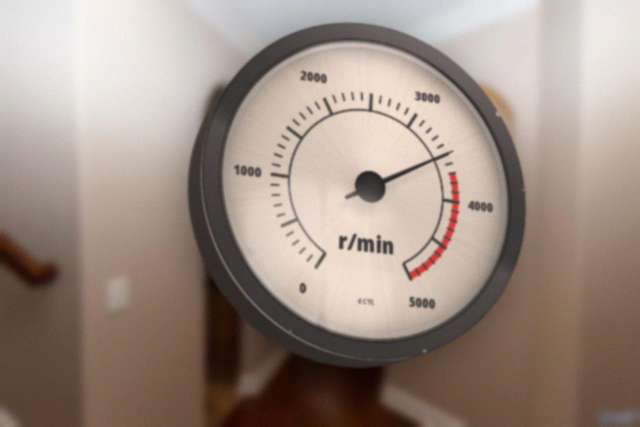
3500 rpm
